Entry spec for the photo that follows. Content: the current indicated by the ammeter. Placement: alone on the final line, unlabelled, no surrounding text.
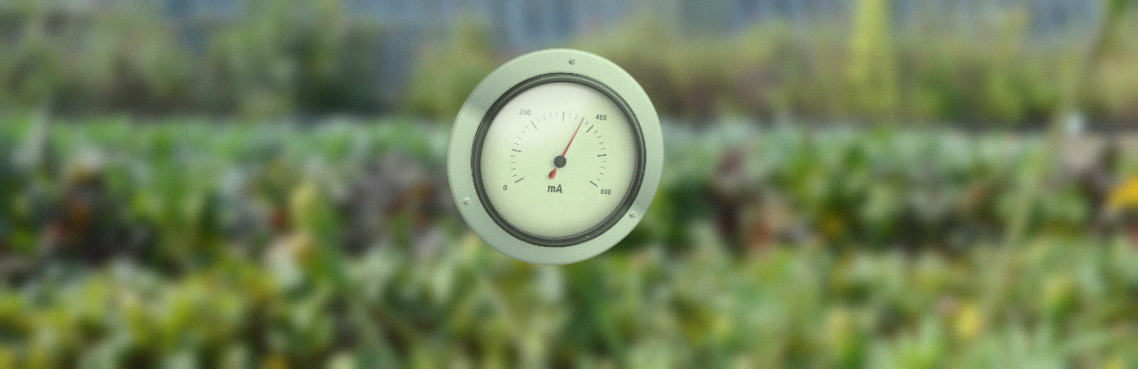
360 mA
